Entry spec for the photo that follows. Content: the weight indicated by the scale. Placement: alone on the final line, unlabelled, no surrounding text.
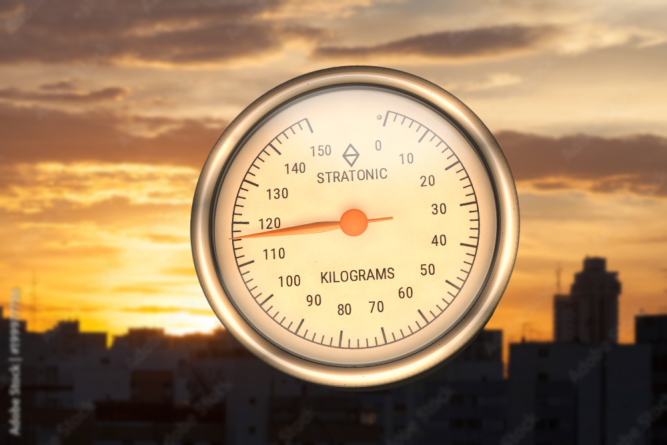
116 kg
